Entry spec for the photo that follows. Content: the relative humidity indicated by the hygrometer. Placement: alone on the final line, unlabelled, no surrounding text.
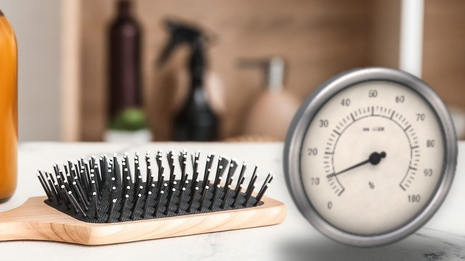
10 %
